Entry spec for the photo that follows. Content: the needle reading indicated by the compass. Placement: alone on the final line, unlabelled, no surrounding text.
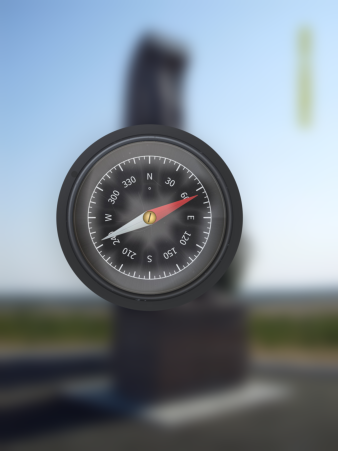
65 °
